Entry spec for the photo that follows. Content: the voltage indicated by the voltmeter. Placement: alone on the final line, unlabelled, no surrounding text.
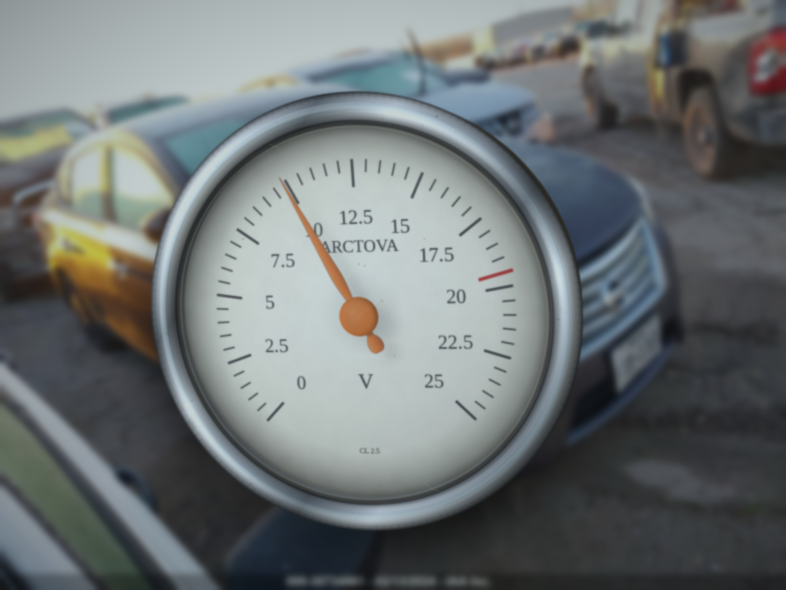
10 V
